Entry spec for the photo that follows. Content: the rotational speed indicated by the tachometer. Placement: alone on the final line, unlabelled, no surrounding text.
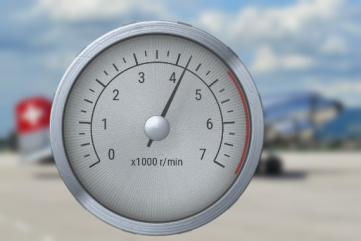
4250 rpm
